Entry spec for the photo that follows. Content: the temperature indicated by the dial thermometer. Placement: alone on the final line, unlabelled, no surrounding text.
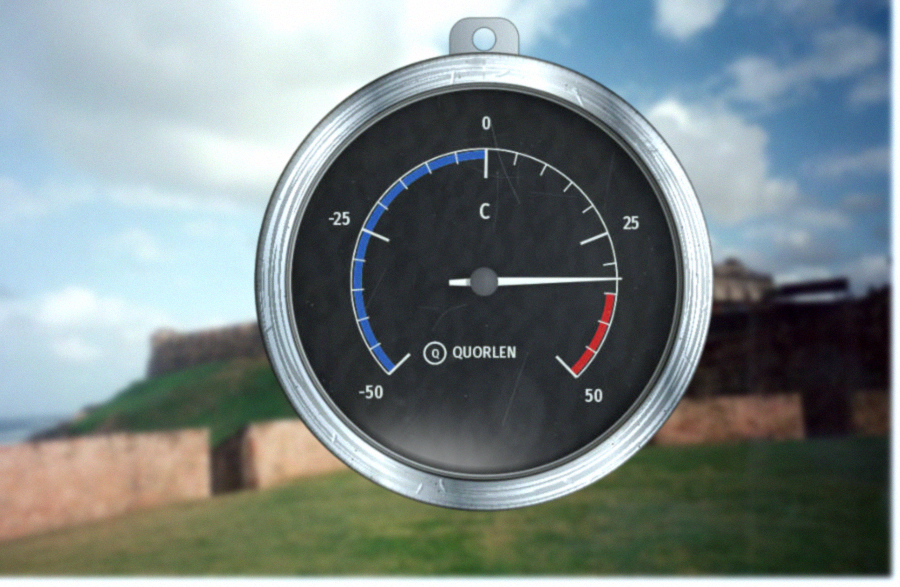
32.5 °C
